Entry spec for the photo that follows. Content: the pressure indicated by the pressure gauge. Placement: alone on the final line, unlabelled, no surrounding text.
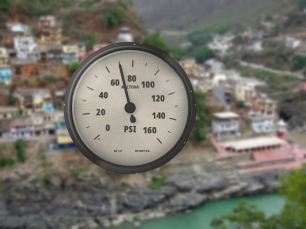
70 psi
